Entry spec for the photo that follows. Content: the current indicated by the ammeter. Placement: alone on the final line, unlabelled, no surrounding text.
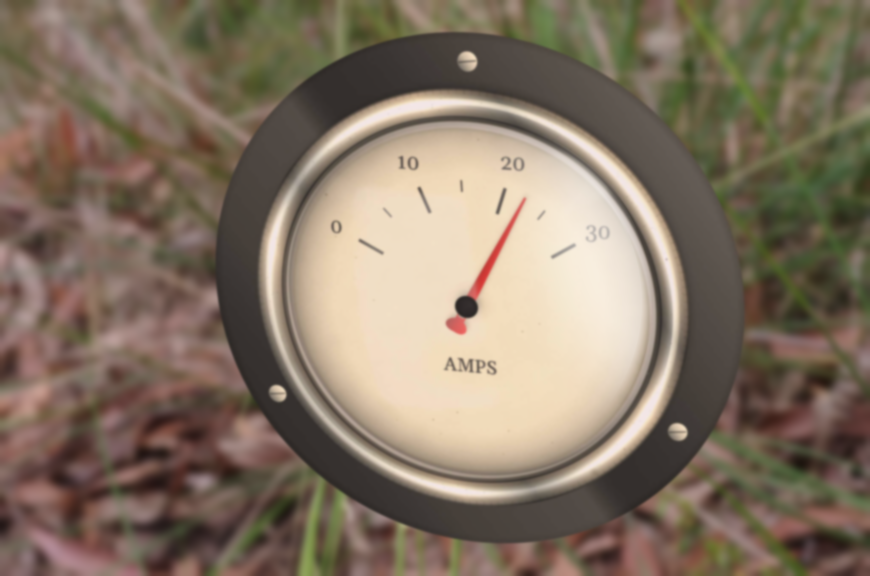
22.5 A
